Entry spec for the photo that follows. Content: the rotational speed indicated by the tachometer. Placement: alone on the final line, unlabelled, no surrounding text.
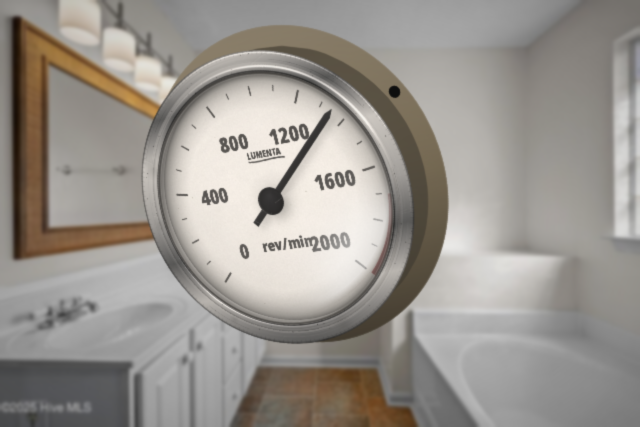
1350 rpm
